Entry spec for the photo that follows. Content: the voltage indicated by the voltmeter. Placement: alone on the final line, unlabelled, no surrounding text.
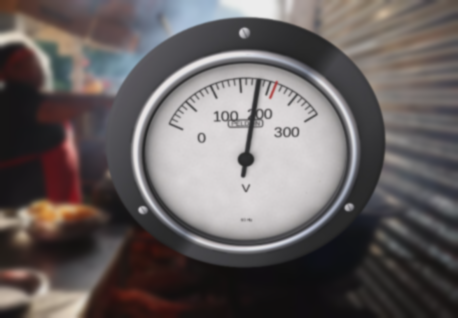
180 V
